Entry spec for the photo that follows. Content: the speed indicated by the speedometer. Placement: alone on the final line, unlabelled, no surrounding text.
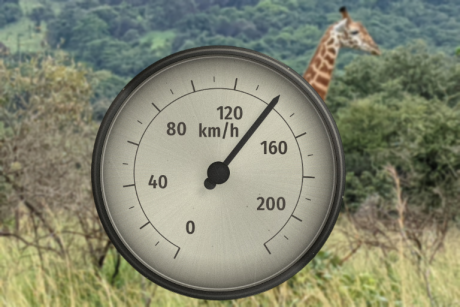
140 km/h
